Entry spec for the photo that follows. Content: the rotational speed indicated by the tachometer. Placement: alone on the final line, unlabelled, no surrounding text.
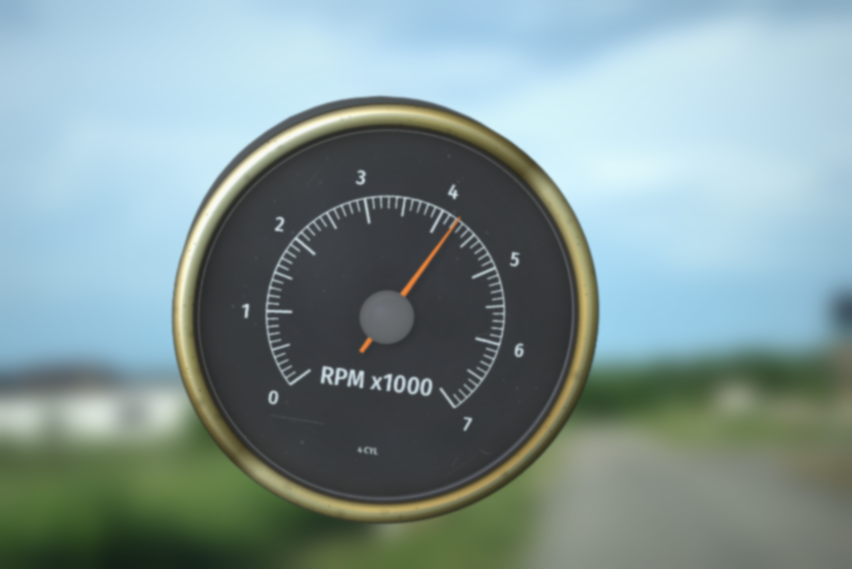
4200 rpm
